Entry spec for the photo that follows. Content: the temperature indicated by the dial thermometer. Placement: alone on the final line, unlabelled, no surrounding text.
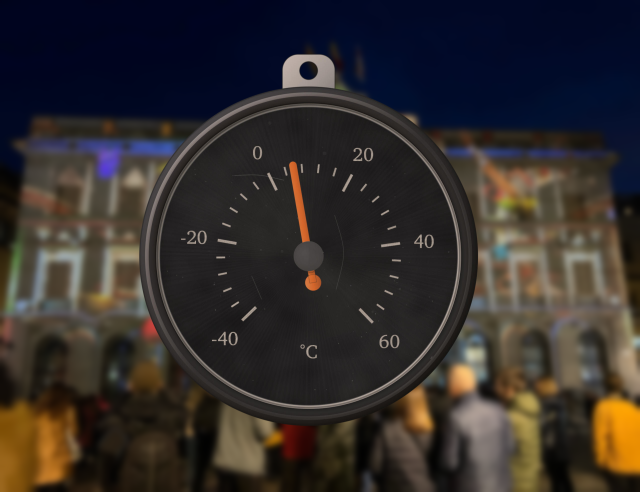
6 °C
